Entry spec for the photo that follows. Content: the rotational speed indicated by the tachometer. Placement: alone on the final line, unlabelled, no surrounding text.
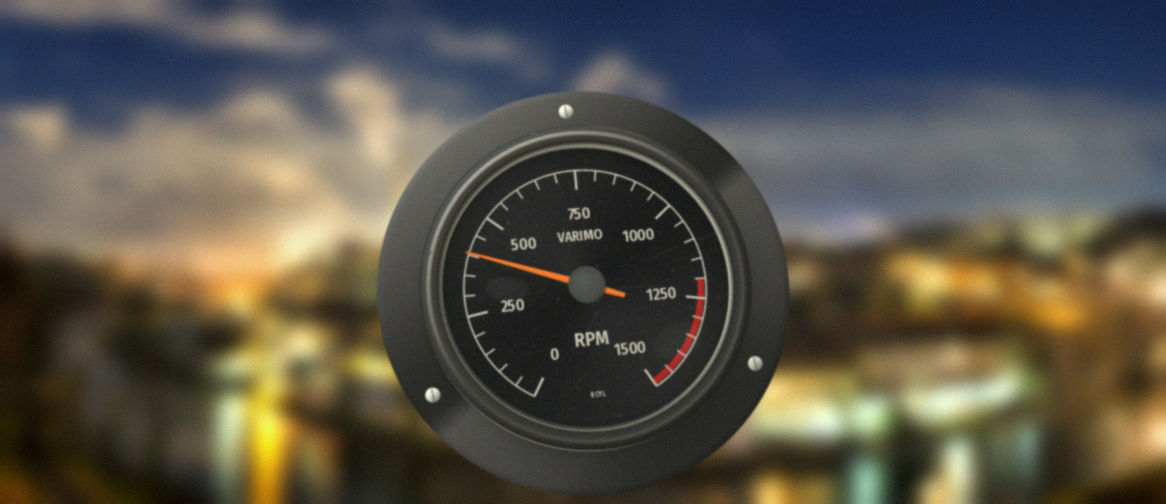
400 rpm
